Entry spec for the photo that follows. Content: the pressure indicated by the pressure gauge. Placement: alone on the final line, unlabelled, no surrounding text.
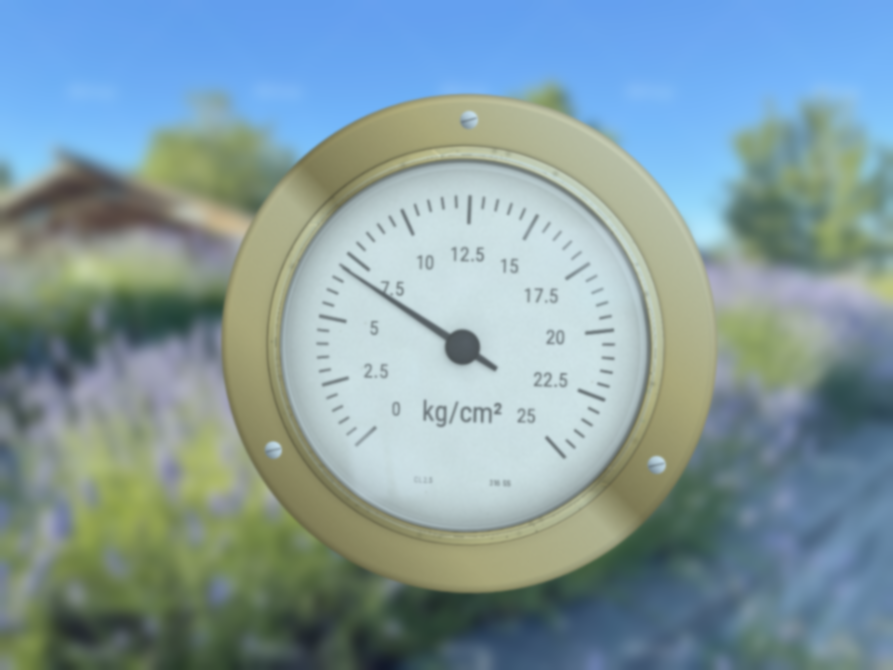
7 kg/cm²
